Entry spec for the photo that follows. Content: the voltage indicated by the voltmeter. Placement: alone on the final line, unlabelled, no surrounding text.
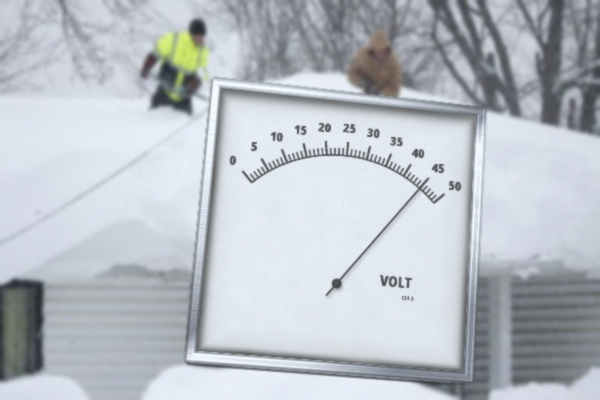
45 V
